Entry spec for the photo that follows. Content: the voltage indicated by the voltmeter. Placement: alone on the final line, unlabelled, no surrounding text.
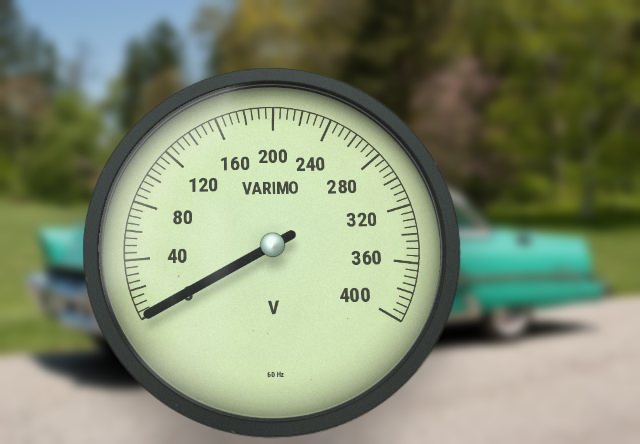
0 V
